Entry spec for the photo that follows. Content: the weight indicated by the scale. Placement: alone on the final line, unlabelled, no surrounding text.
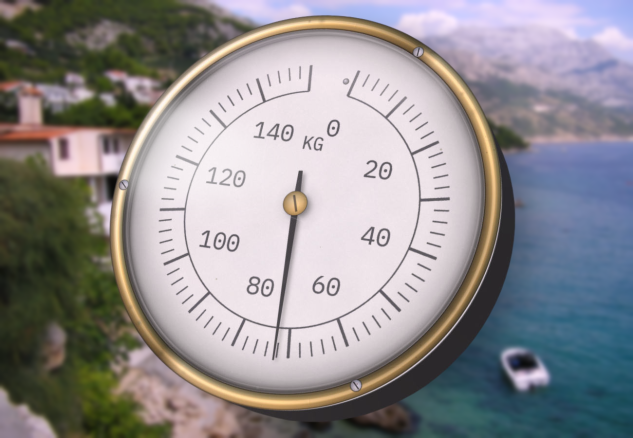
72 kg
